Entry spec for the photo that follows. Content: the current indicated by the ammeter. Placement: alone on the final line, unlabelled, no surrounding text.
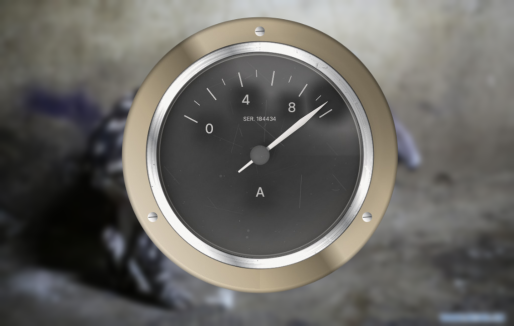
9.5 A
